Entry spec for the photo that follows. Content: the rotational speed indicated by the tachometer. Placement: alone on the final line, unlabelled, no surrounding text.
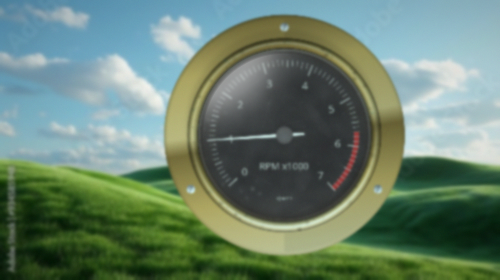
1000 rpm
